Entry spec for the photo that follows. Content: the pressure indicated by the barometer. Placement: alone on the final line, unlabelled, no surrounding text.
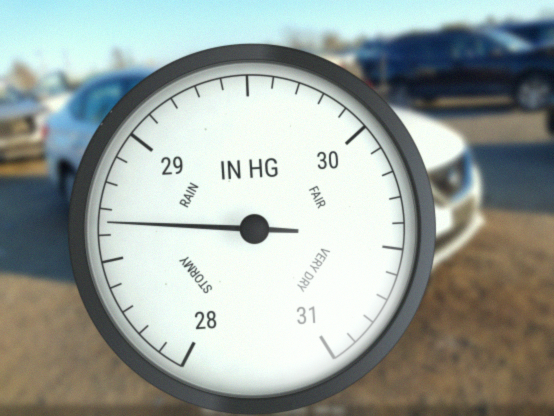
28.65 inHg
